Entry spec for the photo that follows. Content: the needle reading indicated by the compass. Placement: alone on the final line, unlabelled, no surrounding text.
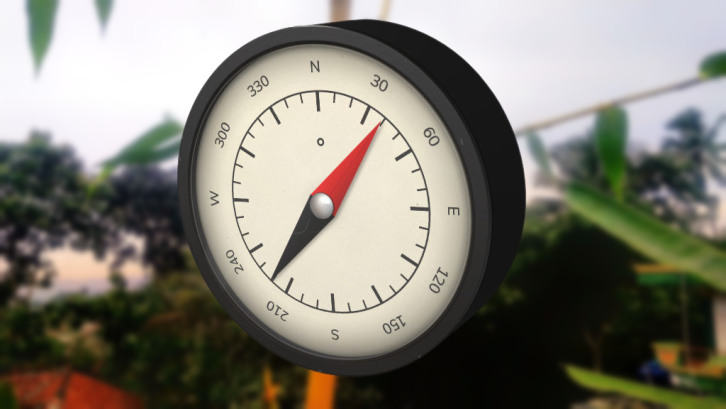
40 °
